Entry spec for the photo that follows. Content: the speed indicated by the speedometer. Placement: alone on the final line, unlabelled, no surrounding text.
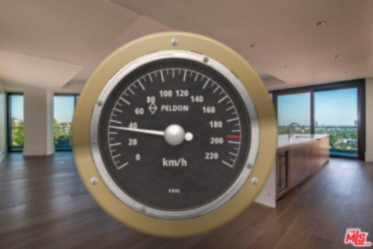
35 km/h
